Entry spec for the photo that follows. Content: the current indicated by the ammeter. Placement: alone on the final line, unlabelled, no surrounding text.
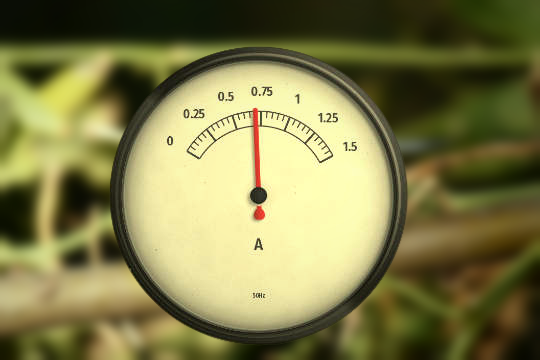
0.7 A
